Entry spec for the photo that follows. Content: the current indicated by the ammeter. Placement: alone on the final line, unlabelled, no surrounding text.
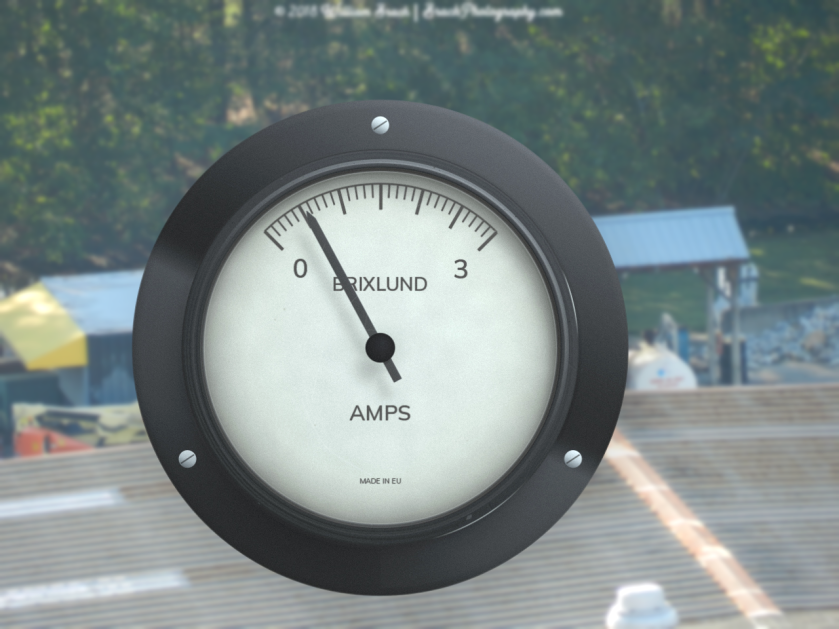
0.55 A
